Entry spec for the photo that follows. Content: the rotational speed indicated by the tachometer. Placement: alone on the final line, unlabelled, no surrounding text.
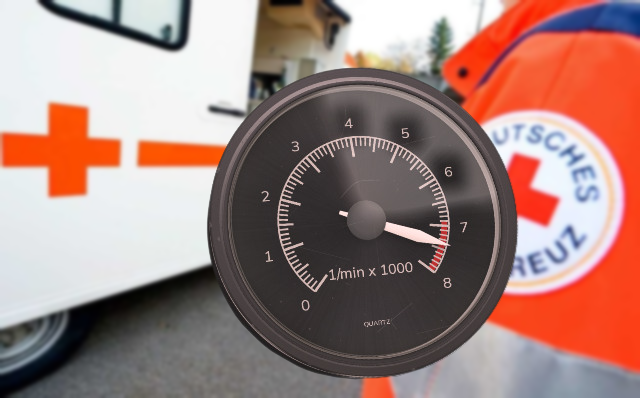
7400 rpm
